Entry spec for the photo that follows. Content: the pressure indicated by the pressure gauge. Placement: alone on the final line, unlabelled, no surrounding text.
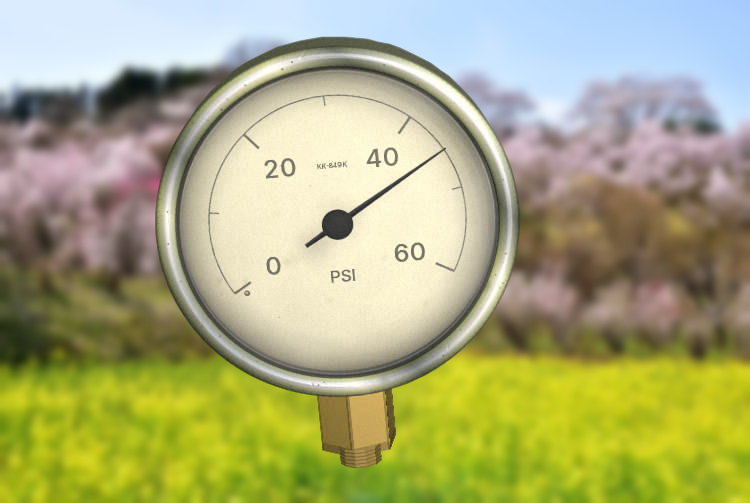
45 psi
